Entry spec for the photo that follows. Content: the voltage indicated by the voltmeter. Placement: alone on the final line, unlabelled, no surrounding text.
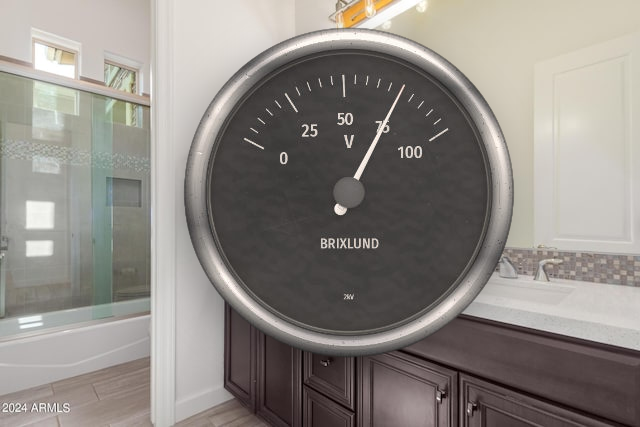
75 V
